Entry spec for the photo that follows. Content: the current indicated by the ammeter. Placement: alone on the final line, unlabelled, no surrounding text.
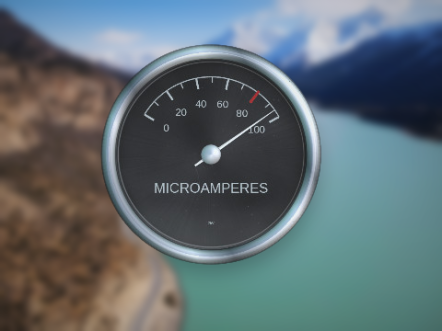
95 µA
